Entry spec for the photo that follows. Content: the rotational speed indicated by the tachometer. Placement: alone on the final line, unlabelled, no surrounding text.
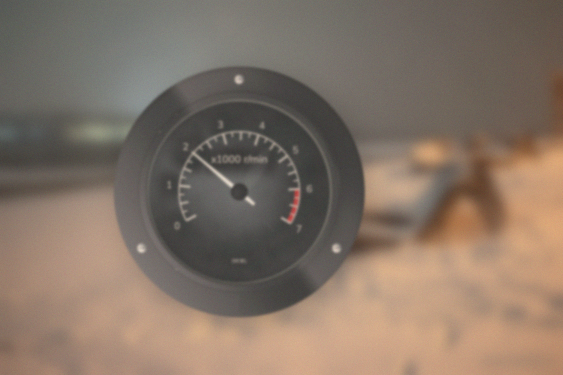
2000 rpm
